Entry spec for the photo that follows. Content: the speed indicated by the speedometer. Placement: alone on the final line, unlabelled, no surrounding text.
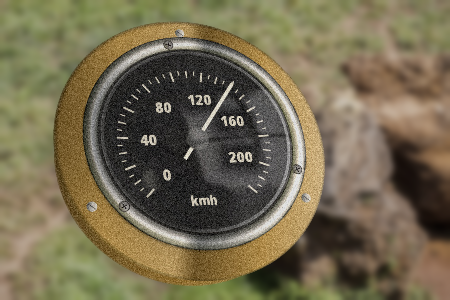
140 km/h
